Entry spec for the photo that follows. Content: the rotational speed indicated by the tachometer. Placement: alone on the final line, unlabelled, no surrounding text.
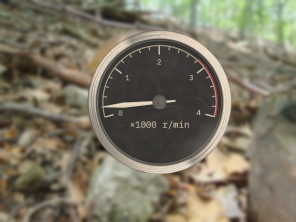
200 rpm
